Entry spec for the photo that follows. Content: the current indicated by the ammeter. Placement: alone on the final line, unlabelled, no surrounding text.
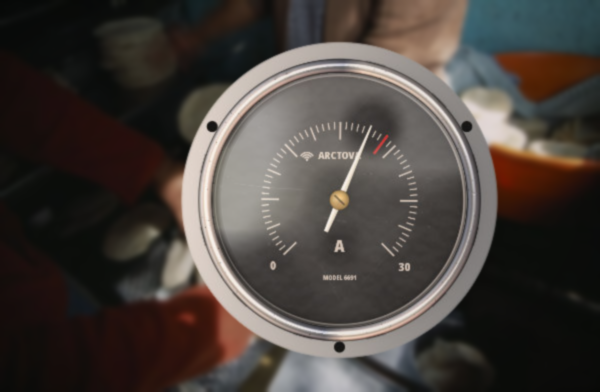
17.5 A
